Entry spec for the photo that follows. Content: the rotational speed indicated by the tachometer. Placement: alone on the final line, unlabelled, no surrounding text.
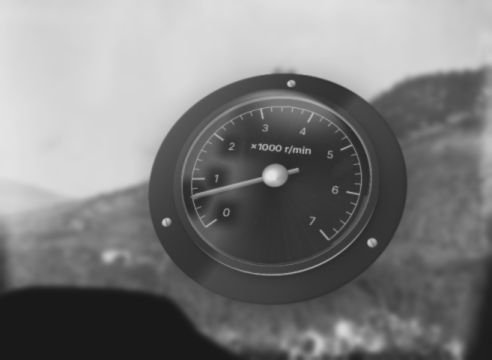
600 rpm
